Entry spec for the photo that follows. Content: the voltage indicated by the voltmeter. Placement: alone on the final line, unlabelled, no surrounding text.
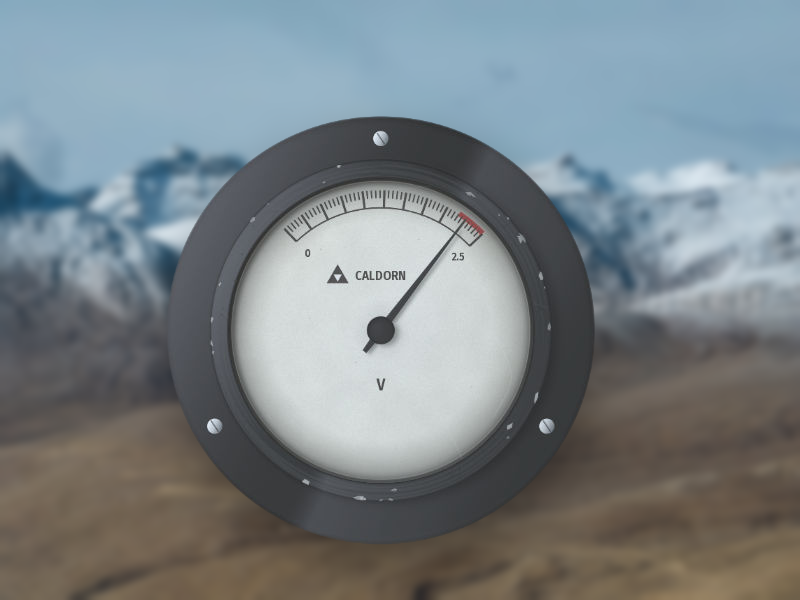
2.25 V
